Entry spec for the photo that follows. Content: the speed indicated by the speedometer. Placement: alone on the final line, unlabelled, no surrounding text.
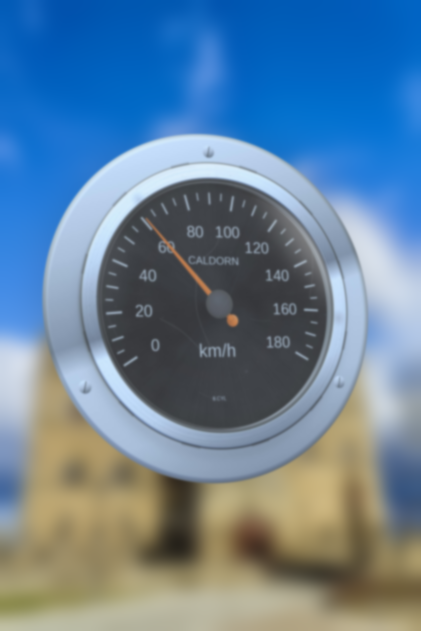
60 km/h
